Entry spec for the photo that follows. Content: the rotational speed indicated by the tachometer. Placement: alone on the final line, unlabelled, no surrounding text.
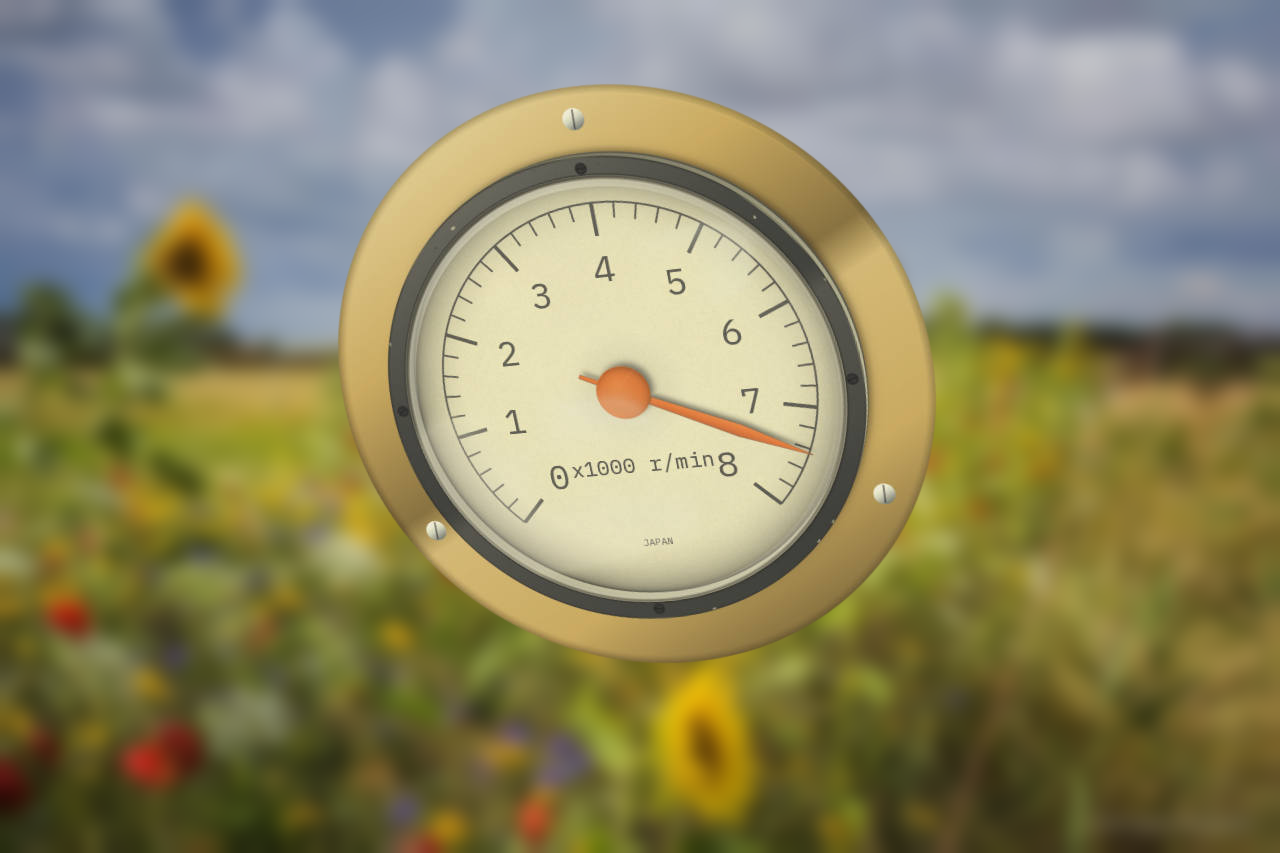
7400 rpm
